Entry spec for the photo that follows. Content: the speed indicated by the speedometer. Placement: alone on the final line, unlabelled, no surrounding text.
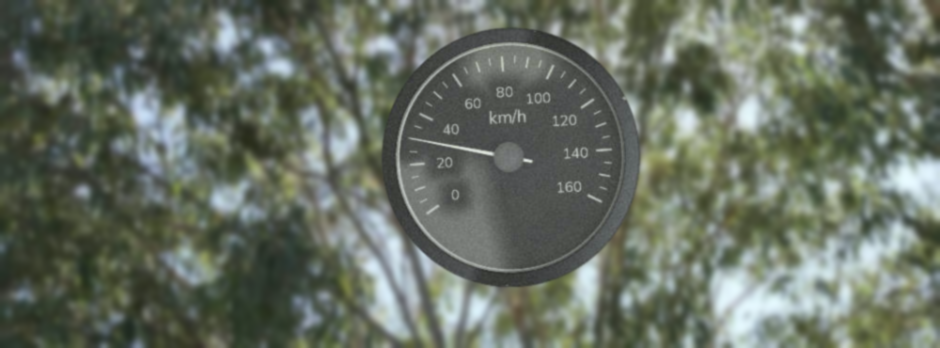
30 km/h
